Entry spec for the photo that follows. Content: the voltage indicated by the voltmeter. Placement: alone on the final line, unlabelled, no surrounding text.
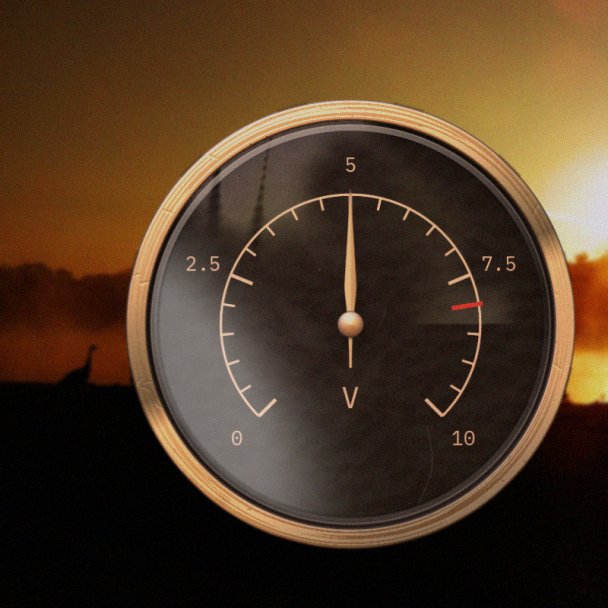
5 V
